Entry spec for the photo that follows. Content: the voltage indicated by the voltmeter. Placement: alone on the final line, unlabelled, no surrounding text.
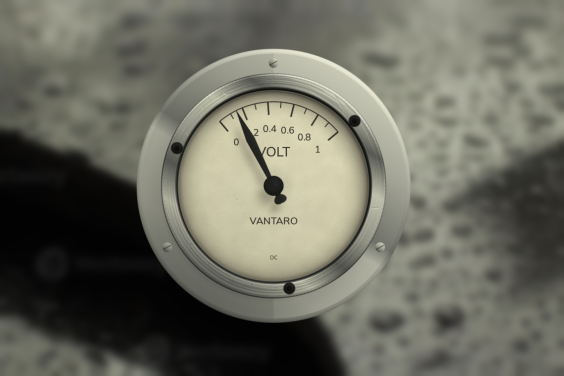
0.15 V
